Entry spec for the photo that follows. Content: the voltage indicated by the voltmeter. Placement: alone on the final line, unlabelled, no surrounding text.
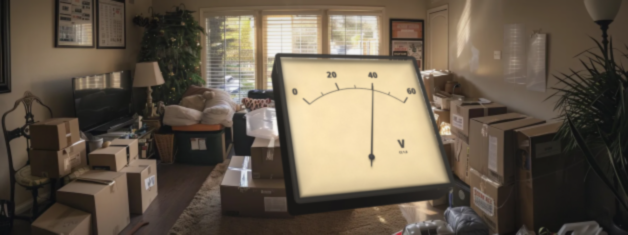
40 V
